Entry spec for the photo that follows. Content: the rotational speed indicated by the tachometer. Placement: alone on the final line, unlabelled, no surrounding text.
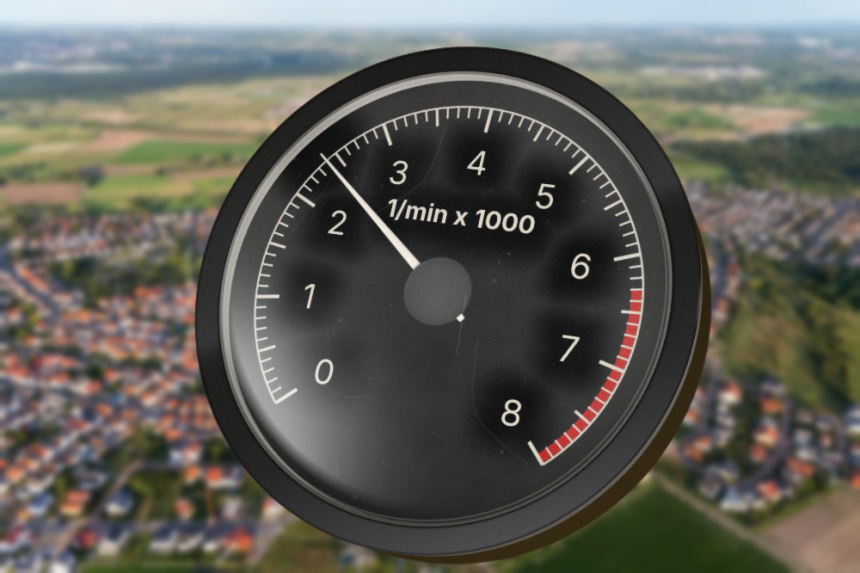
2400 rpm
